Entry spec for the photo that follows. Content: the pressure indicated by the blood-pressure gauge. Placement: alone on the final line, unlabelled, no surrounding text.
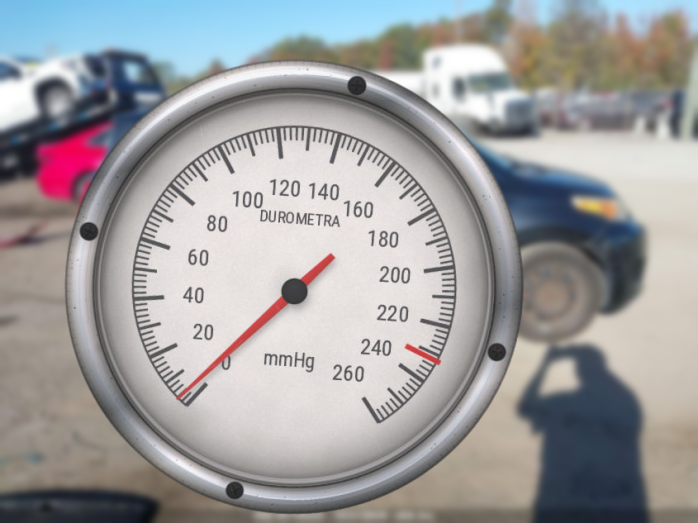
4 mmHg
